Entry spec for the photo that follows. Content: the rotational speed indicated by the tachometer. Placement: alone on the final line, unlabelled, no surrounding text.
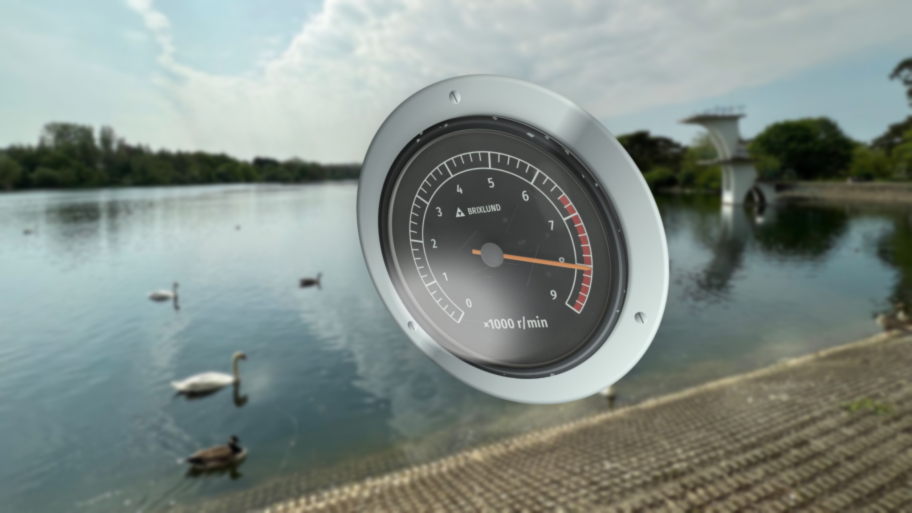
8000 rpm
